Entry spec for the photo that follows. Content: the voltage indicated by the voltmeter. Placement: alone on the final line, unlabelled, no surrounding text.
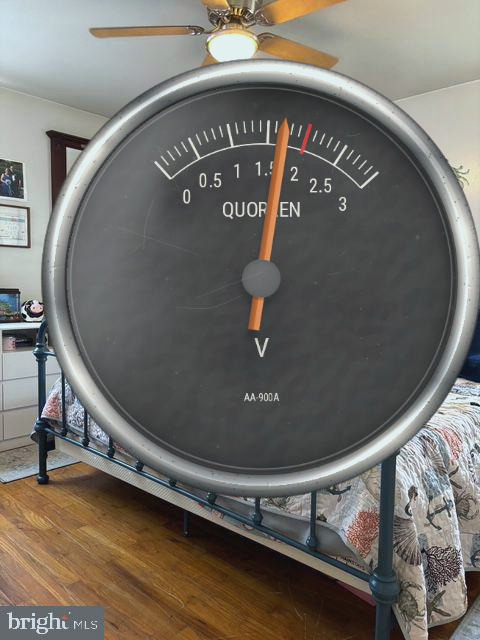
1.7 V
